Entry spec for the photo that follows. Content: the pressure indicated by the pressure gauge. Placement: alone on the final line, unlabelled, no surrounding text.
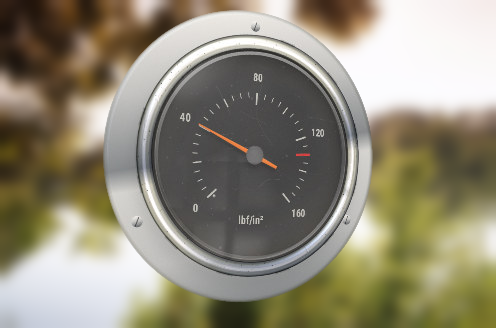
40 psi
